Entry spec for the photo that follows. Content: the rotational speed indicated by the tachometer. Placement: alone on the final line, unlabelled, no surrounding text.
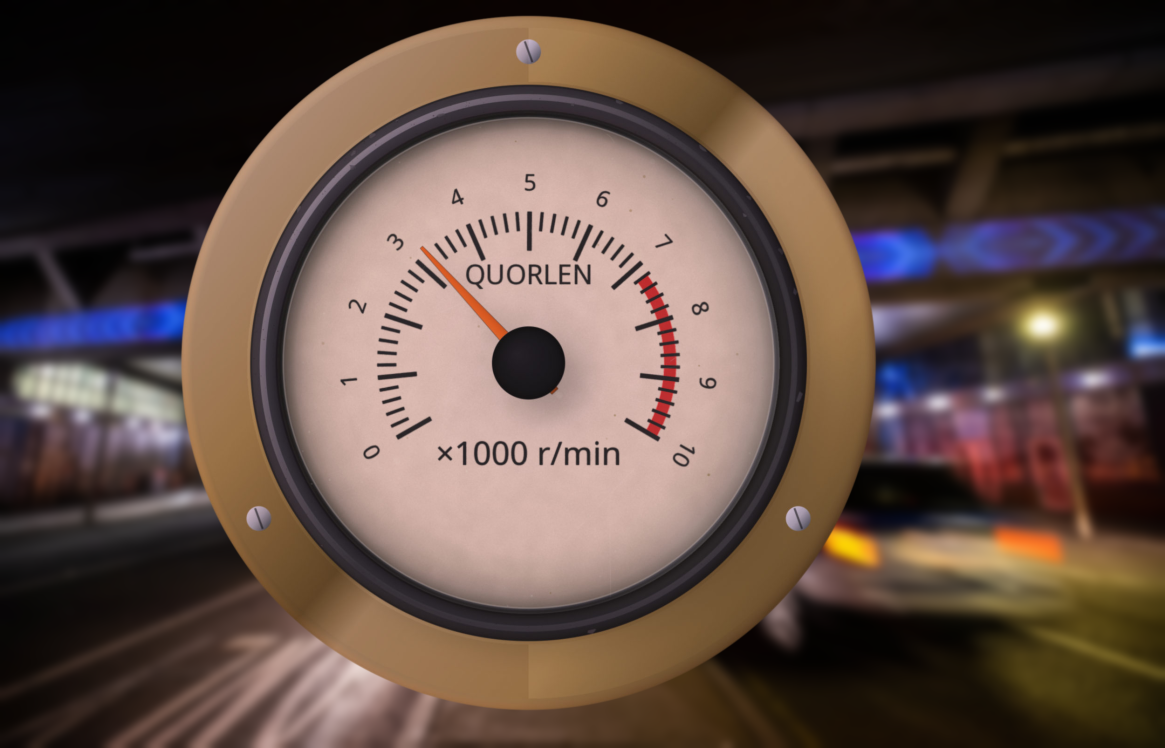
3200 rpm
